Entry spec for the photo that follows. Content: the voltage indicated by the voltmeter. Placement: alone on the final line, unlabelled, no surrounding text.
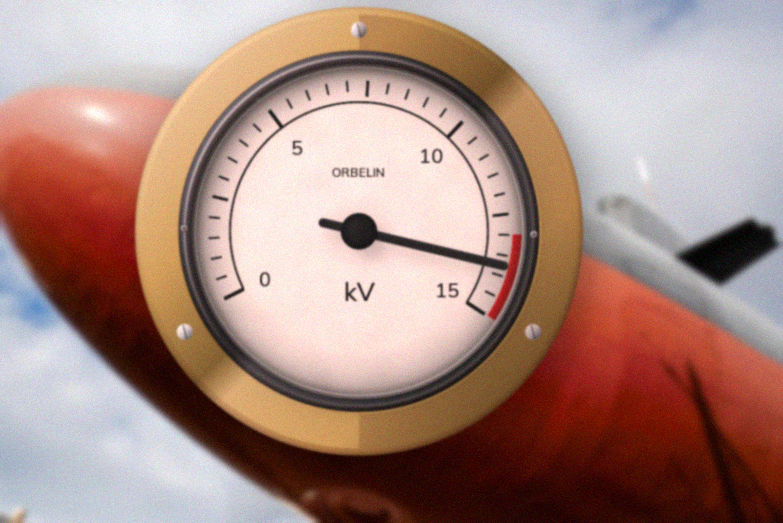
13.75 kV
